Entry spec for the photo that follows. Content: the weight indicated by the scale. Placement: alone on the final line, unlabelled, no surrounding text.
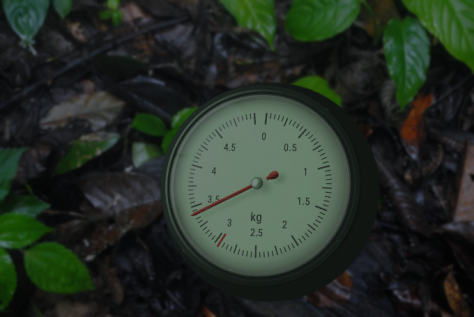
3.4 kg
